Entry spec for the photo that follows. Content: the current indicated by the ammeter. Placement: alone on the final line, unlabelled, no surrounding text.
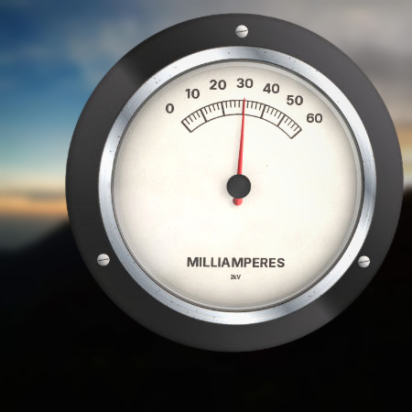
30 mA
